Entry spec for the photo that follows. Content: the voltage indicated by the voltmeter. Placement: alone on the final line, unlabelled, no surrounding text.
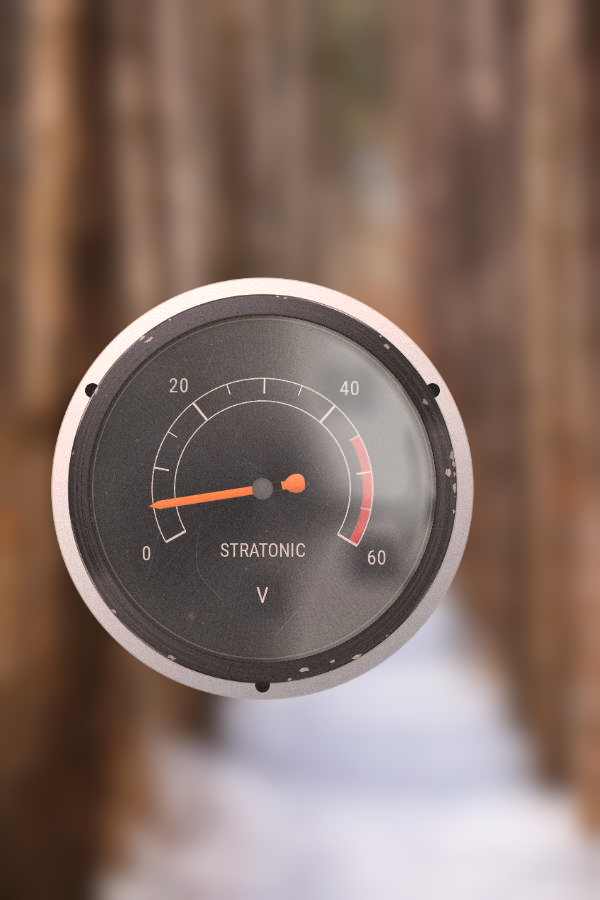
5 V
